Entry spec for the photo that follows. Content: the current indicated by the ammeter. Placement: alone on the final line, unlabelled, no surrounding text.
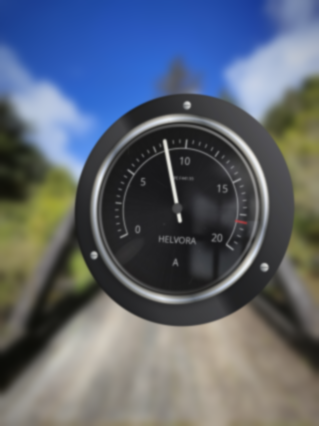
8.5 A
